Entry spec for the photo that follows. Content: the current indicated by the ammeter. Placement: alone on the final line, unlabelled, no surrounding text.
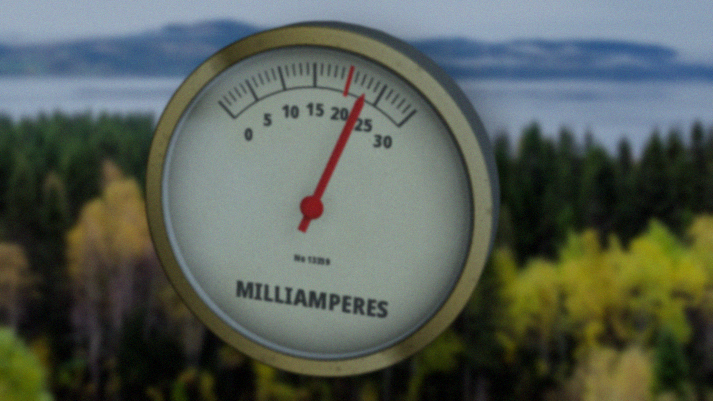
23 mA
